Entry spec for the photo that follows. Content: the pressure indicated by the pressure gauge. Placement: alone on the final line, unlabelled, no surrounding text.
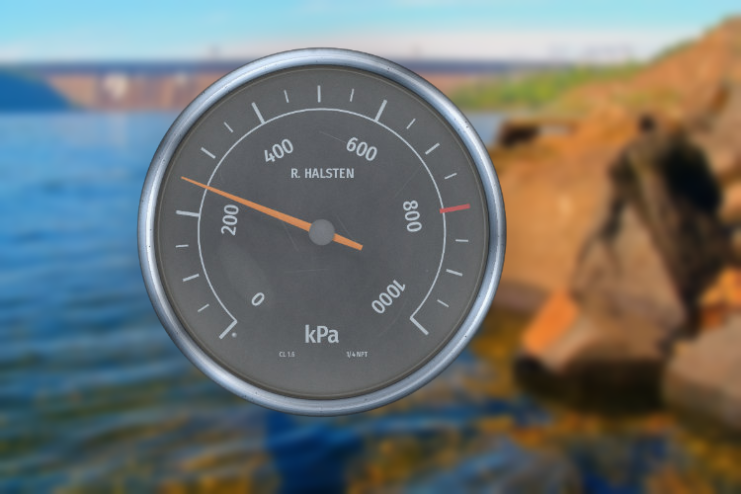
250 kPa
